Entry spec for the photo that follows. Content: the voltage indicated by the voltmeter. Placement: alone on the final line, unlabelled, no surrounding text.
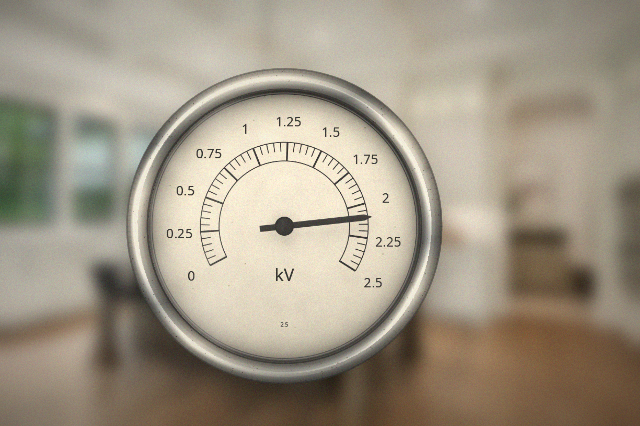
2.1 kV
